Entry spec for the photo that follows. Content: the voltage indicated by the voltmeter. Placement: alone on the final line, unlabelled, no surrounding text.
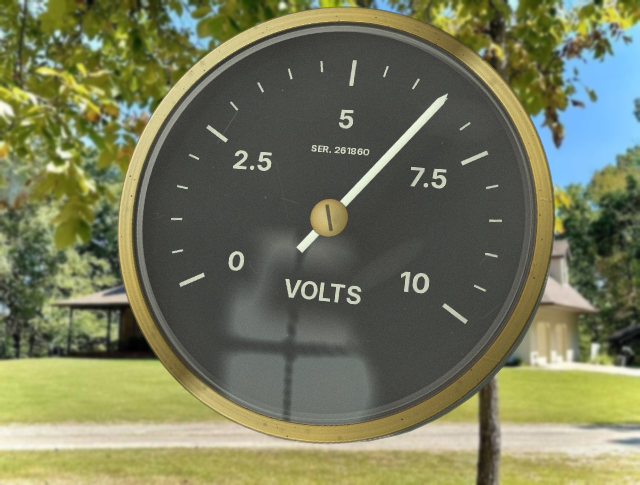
6.5 V
